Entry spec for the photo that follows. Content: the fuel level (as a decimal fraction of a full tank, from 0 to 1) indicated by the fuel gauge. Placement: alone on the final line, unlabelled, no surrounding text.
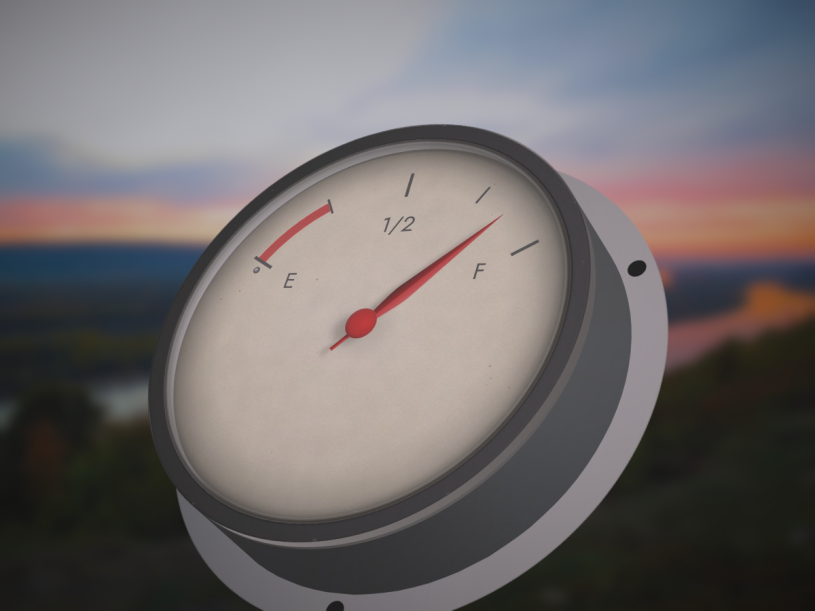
0.875
